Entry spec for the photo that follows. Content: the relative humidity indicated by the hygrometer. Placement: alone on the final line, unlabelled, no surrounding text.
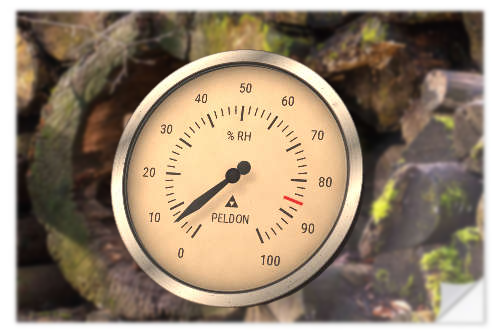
6 %
